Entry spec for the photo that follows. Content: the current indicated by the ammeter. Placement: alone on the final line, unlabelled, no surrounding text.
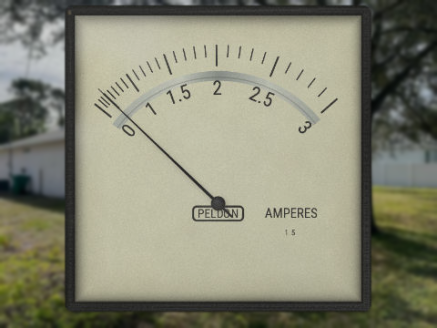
0.5 A
